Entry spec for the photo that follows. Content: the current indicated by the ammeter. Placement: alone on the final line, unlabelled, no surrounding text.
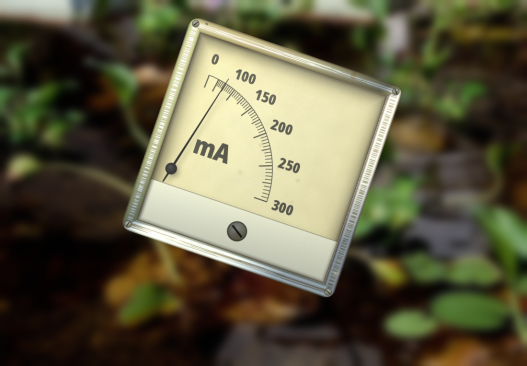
75 mA
